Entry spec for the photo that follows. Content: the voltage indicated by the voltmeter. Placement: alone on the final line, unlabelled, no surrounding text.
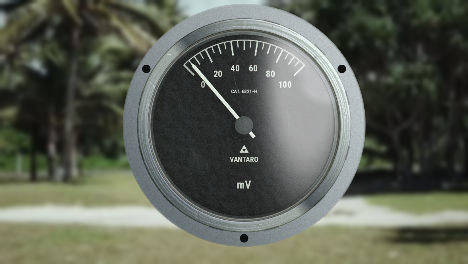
5 mV
